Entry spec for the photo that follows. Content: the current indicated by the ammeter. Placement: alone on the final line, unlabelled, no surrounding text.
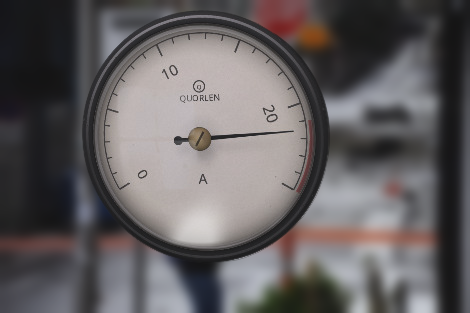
21.5 A
